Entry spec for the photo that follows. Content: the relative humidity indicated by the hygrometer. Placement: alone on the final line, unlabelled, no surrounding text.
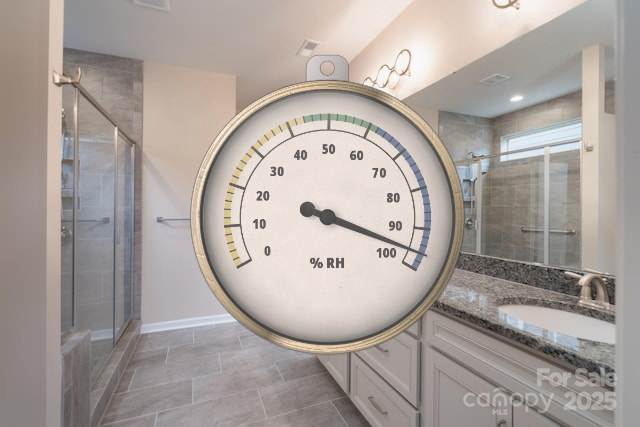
96 %
